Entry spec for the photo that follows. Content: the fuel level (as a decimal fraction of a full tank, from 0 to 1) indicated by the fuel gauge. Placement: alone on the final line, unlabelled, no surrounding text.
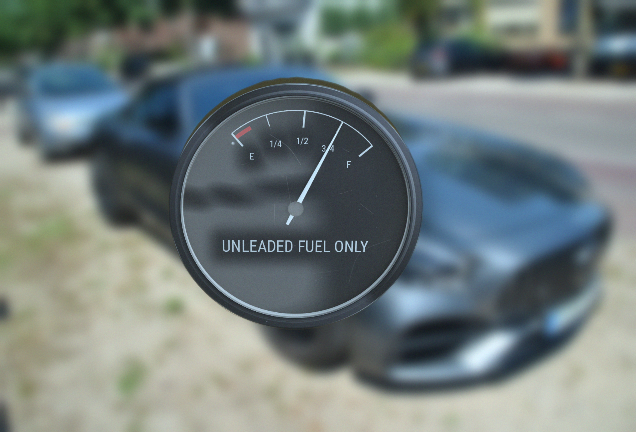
0.75
